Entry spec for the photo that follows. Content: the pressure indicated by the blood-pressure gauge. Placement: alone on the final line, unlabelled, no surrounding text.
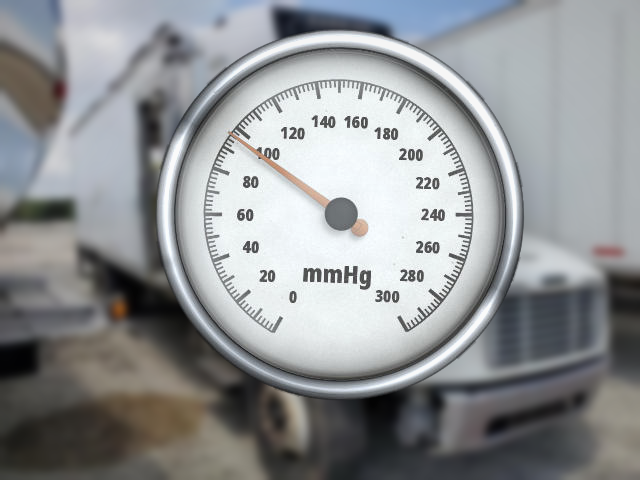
96 mmHg
